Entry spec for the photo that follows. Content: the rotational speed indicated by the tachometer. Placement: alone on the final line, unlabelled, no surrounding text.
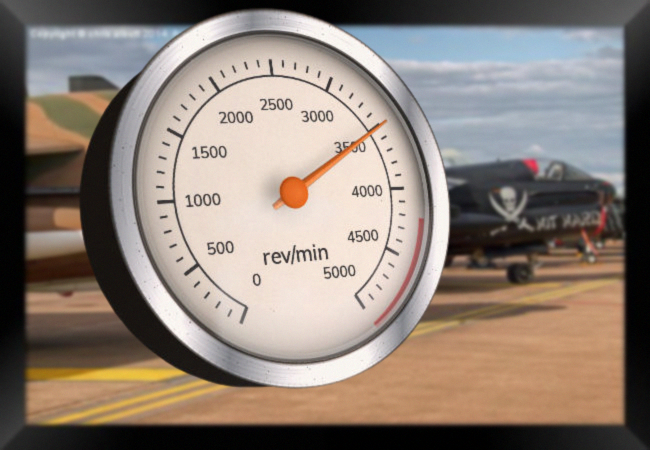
3500 rpm
